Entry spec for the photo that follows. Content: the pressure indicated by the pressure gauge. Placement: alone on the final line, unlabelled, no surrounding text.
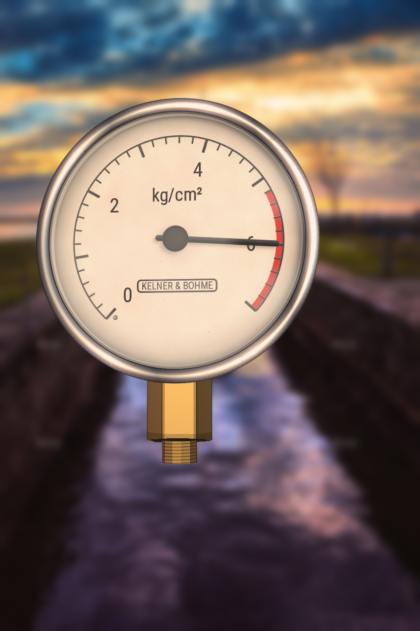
6 kg/cm²
